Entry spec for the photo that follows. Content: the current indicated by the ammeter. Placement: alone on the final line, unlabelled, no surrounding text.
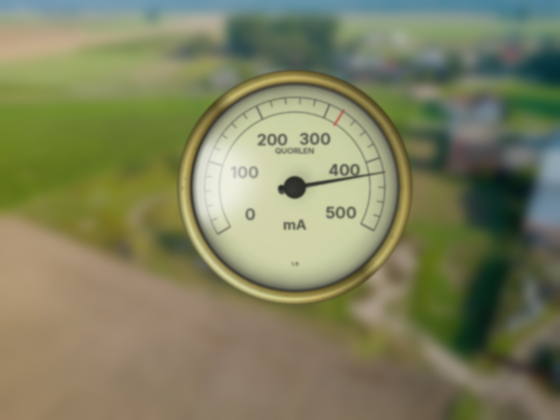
420 mA
